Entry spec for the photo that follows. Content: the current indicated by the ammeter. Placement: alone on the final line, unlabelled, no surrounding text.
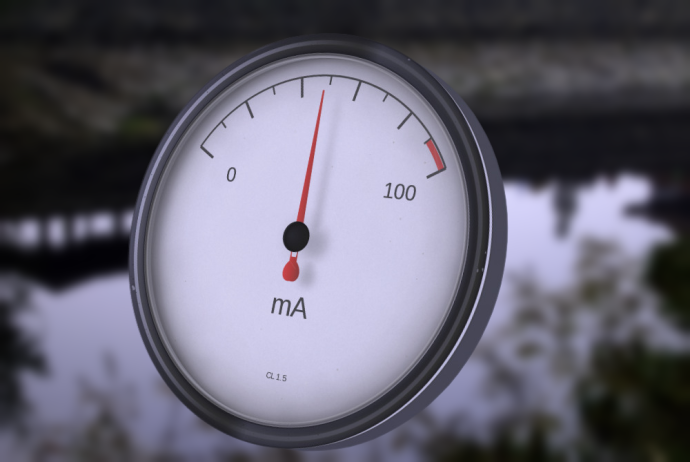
50 mA
